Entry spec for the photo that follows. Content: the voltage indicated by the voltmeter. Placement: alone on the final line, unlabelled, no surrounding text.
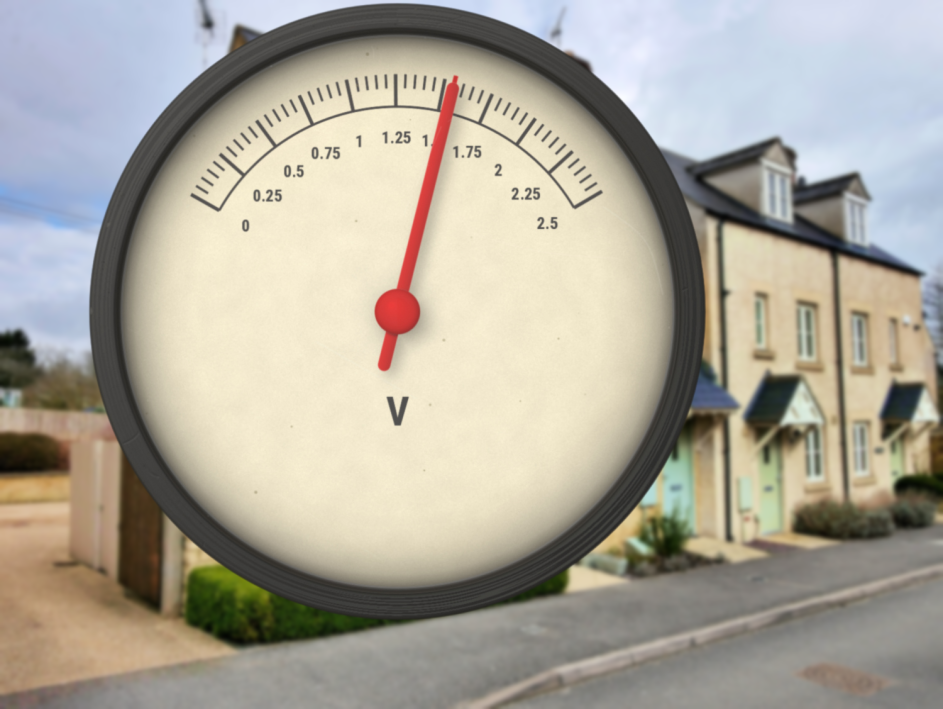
1.55 V
